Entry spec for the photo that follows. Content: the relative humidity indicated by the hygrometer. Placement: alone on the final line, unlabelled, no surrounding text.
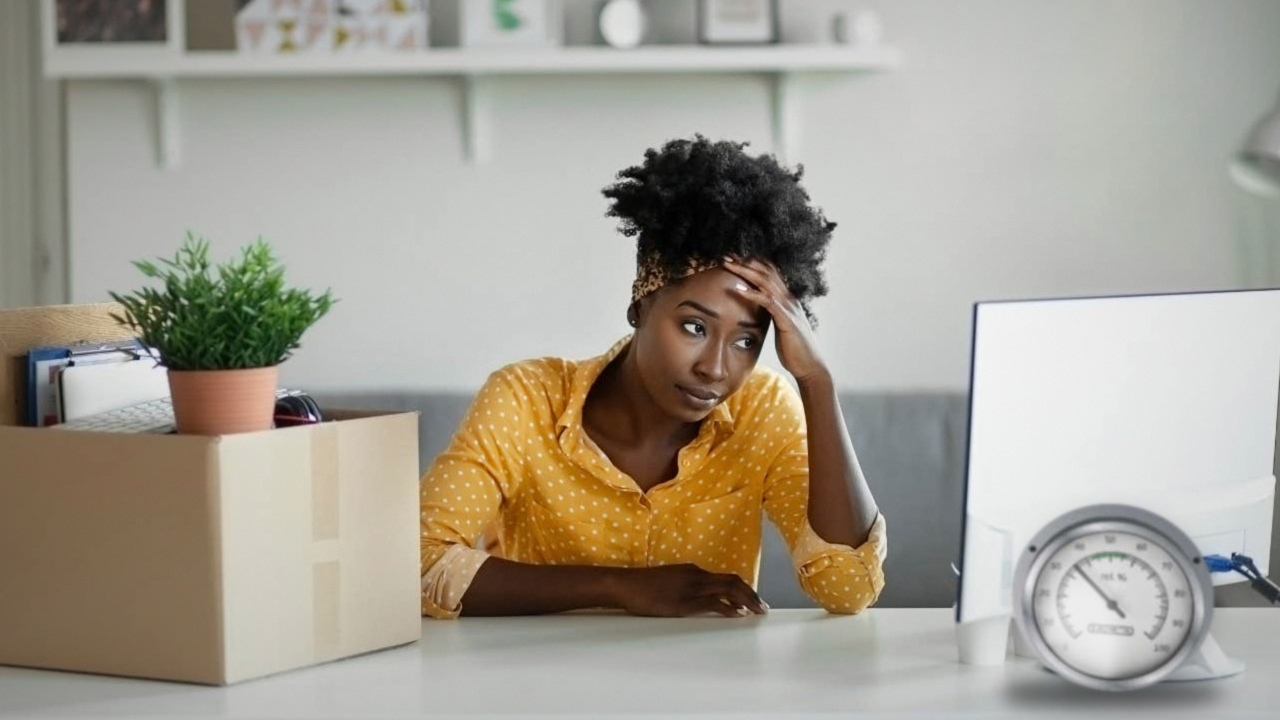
35 %
